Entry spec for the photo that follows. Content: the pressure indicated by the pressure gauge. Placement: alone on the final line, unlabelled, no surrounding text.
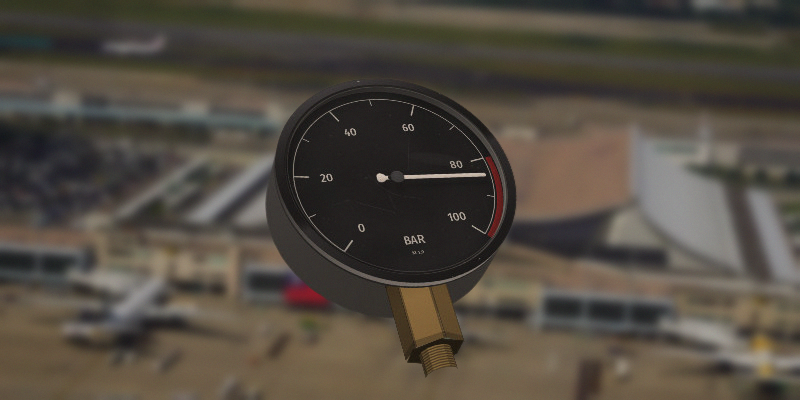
85 bar
